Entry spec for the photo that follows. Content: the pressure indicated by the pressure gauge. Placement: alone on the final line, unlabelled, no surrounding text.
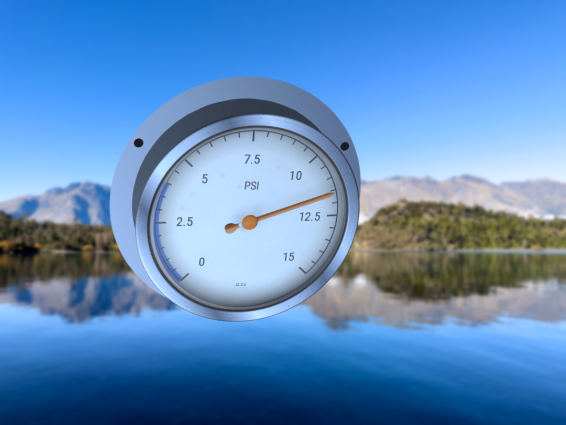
11.5 psi
